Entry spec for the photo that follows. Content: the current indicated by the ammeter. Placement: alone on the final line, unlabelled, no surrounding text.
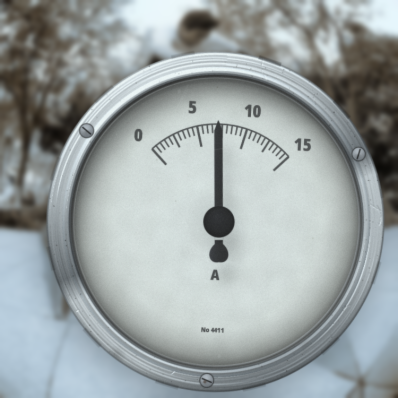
7 A
